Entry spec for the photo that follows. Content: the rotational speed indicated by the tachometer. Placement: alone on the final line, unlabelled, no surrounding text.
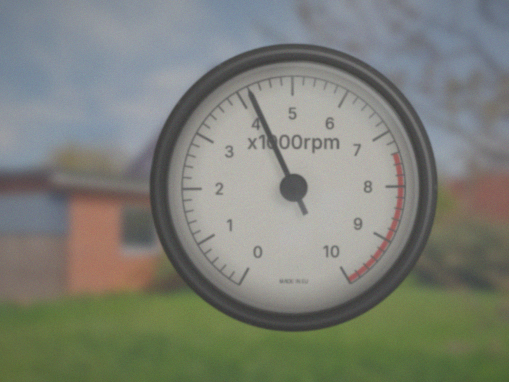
4200 rpm
